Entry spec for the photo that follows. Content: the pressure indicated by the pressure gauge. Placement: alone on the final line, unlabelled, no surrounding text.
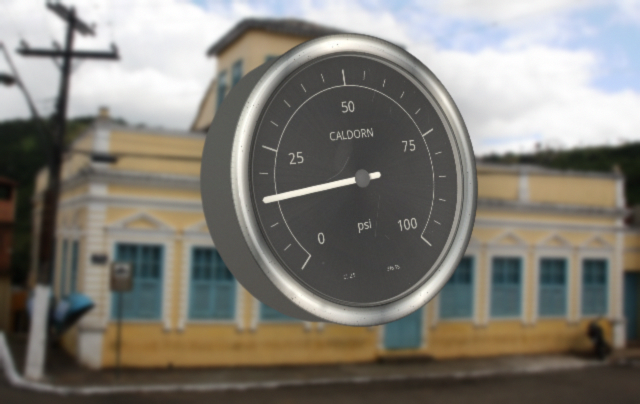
15 psi
